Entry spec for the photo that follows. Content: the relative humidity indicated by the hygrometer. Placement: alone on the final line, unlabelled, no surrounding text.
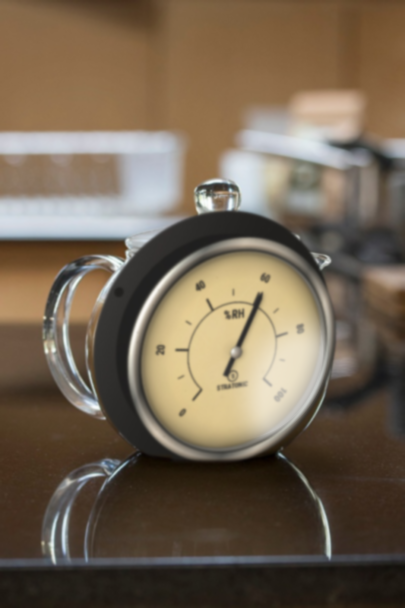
60 %
